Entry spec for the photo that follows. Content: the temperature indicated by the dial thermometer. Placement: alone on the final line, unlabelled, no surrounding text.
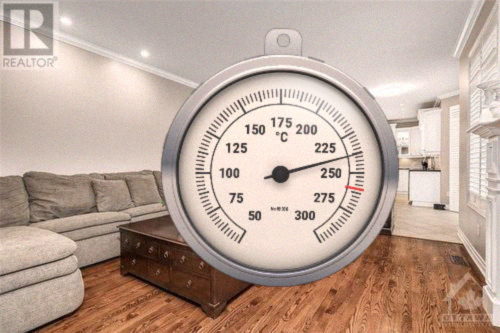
237.5 °C
